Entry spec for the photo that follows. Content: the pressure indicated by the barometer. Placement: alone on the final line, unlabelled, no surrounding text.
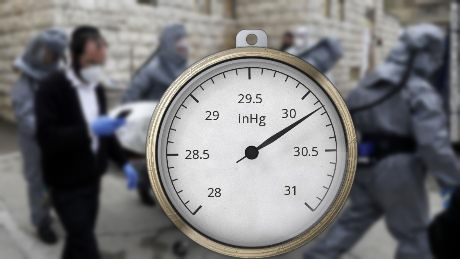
30.15 inHg
